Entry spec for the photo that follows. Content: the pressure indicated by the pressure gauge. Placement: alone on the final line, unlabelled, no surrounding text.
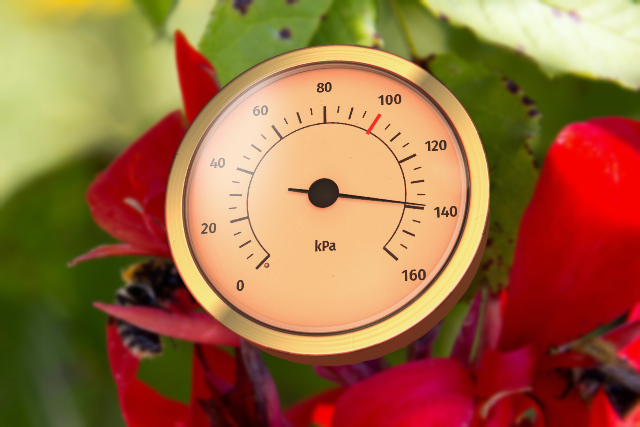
140 kPa
